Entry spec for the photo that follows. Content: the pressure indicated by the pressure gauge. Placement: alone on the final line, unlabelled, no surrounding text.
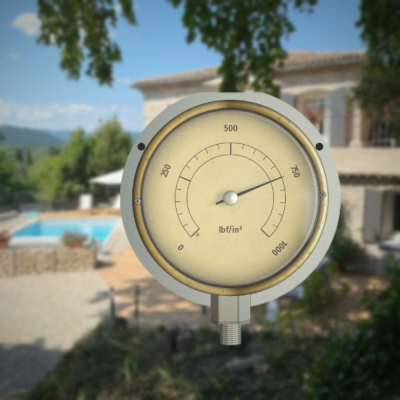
750 psi
